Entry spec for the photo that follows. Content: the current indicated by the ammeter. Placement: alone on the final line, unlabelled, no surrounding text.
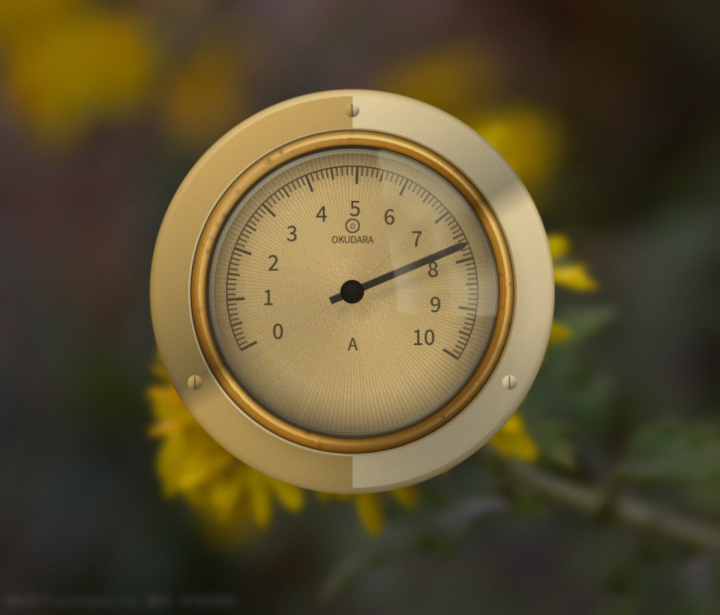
7.7 A
